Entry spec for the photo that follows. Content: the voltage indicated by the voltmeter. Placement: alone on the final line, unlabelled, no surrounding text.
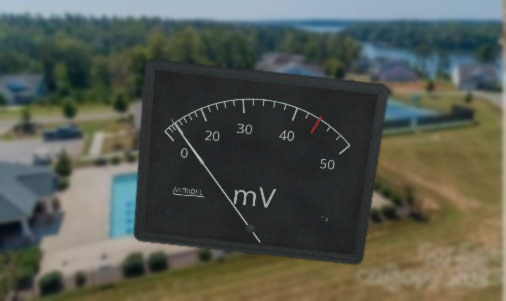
10 mV
